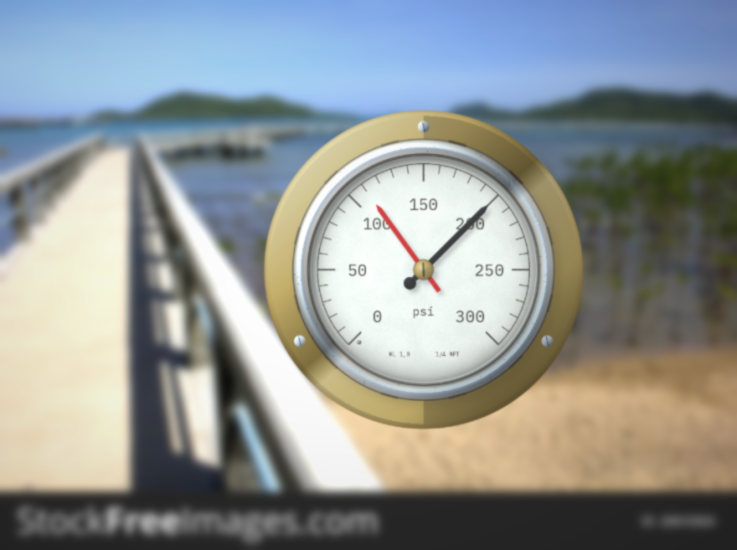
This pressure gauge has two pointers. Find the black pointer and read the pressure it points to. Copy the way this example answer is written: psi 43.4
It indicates psi 200
